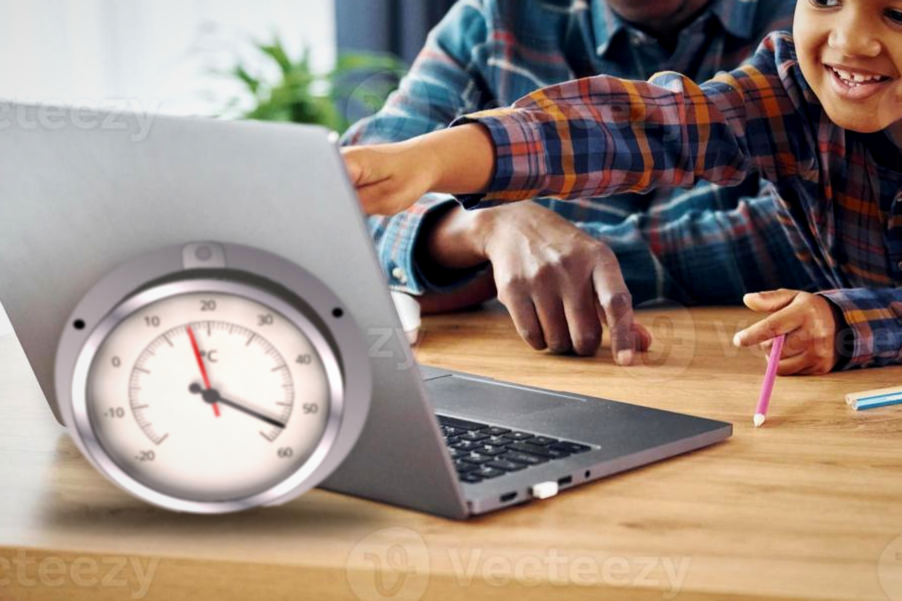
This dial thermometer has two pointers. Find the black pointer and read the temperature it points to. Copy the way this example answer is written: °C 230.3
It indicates °C 55
